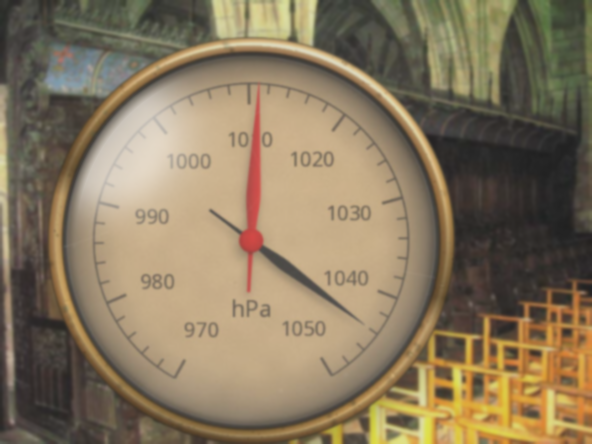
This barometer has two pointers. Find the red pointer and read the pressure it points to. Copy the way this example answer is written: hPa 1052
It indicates hPa 1011
